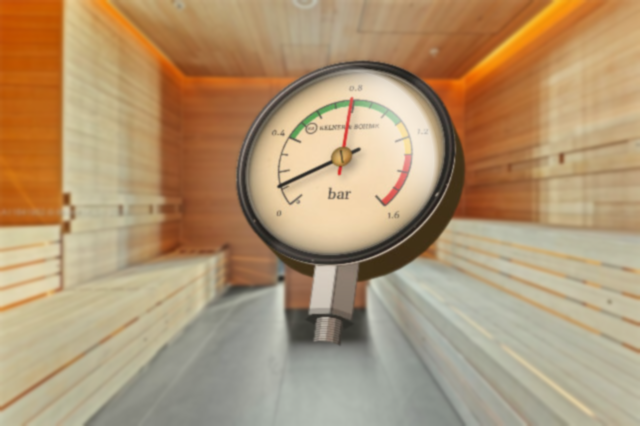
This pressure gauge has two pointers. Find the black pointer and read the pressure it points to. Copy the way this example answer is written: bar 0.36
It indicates bar 0.1
